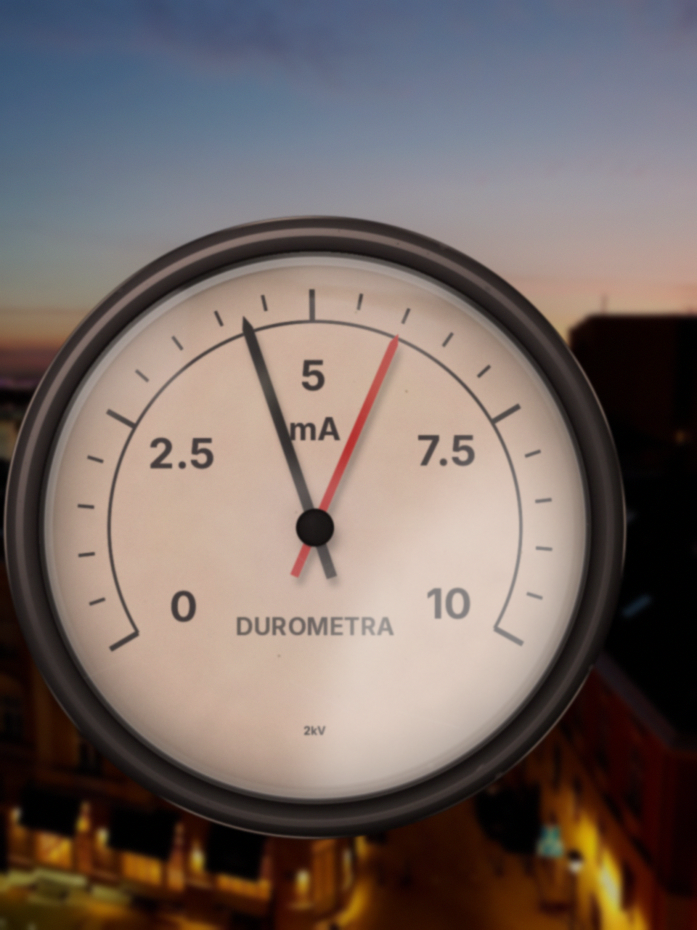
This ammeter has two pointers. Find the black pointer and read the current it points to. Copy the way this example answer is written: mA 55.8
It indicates mA 4.25
